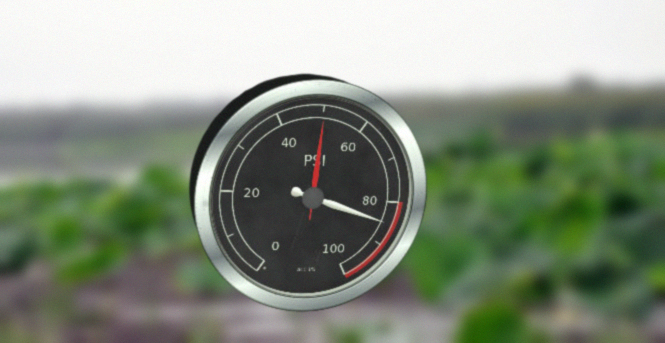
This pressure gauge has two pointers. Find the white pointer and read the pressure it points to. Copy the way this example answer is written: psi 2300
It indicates psi 85
